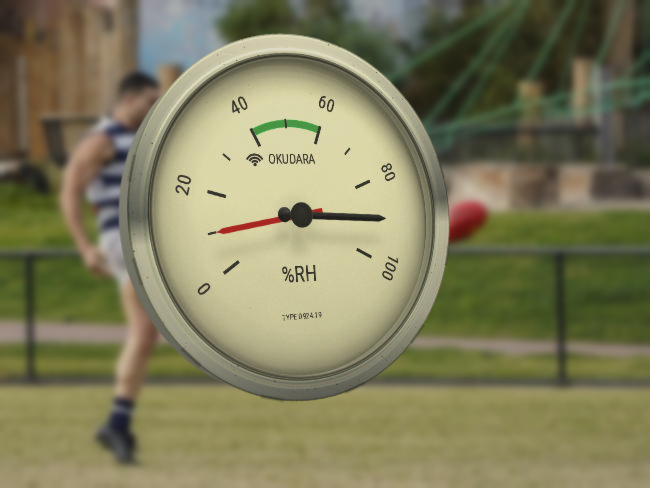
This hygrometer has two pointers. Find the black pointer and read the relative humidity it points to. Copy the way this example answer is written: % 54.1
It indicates % 90
